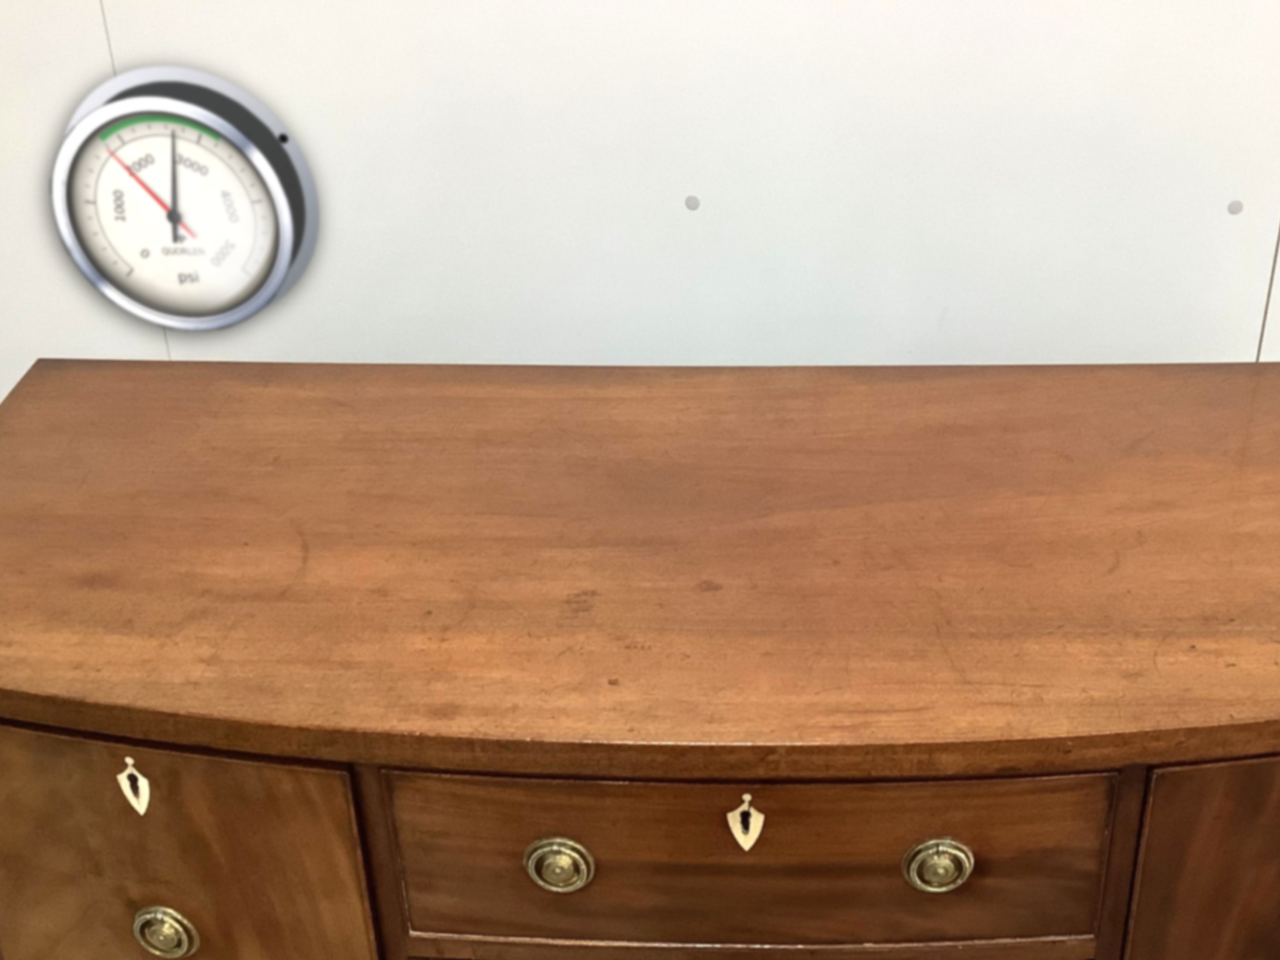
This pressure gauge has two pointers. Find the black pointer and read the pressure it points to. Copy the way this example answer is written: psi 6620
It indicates psi 2700
